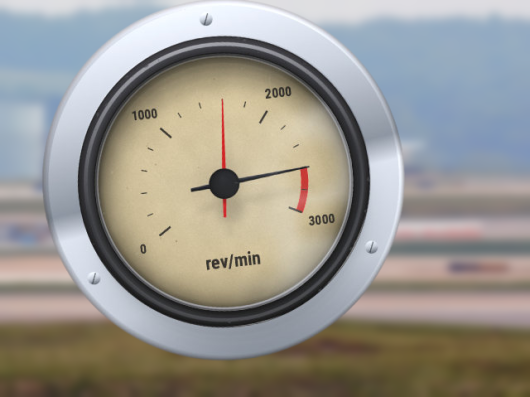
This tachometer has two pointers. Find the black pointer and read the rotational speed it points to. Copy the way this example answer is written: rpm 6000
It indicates rpm 2600
